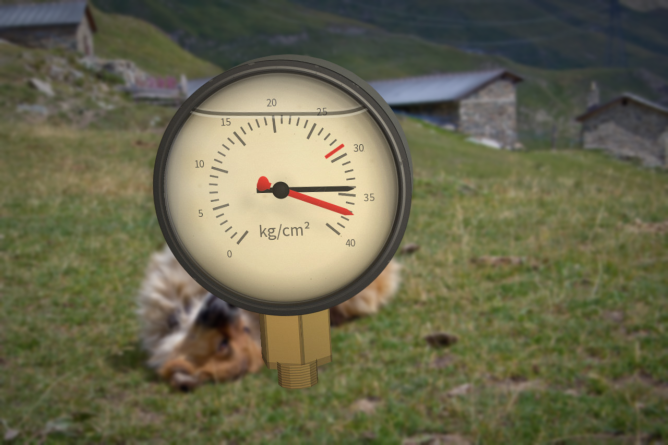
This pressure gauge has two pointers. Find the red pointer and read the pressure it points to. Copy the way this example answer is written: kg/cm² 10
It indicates kg/cm² 37
